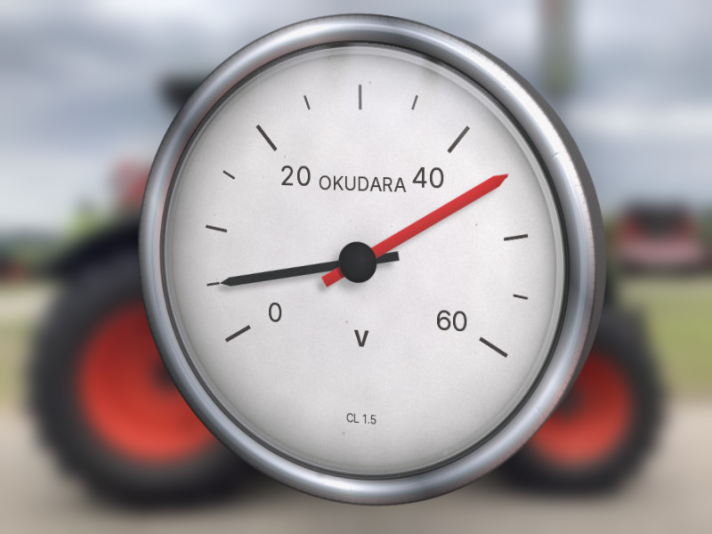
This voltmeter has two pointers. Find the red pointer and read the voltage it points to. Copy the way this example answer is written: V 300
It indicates V 45
